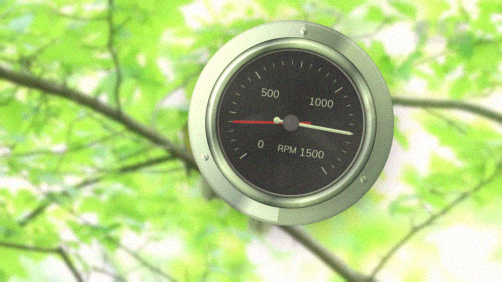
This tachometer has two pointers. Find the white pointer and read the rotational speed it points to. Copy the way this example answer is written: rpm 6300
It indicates rpm 1250
